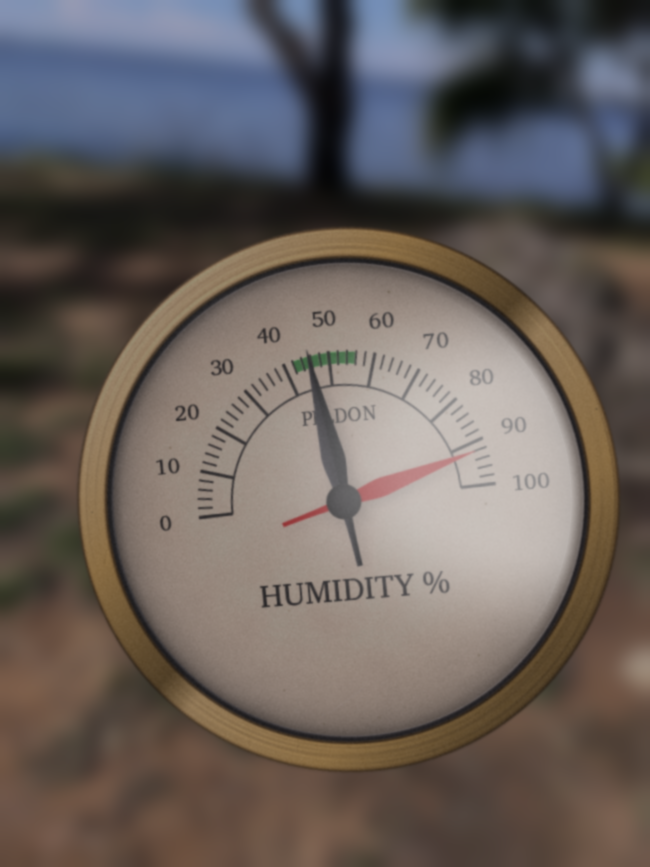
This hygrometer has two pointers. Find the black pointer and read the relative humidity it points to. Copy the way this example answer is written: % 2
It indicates % 46
